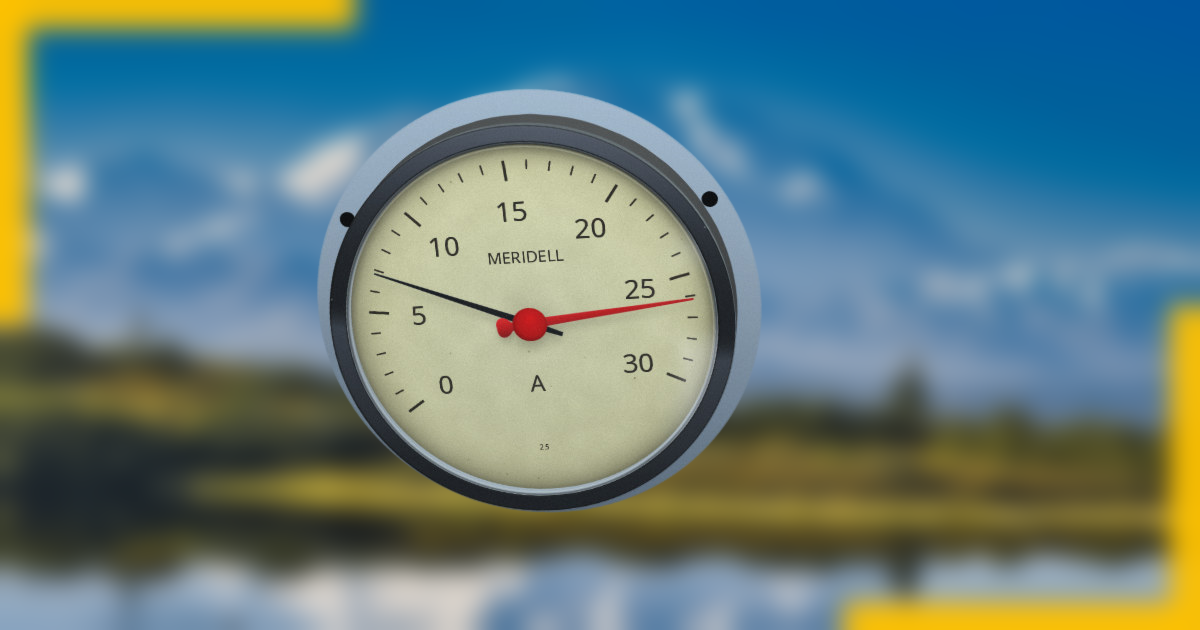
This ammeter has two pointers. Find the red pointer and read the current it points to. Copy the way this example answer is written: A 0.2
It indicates A 26
